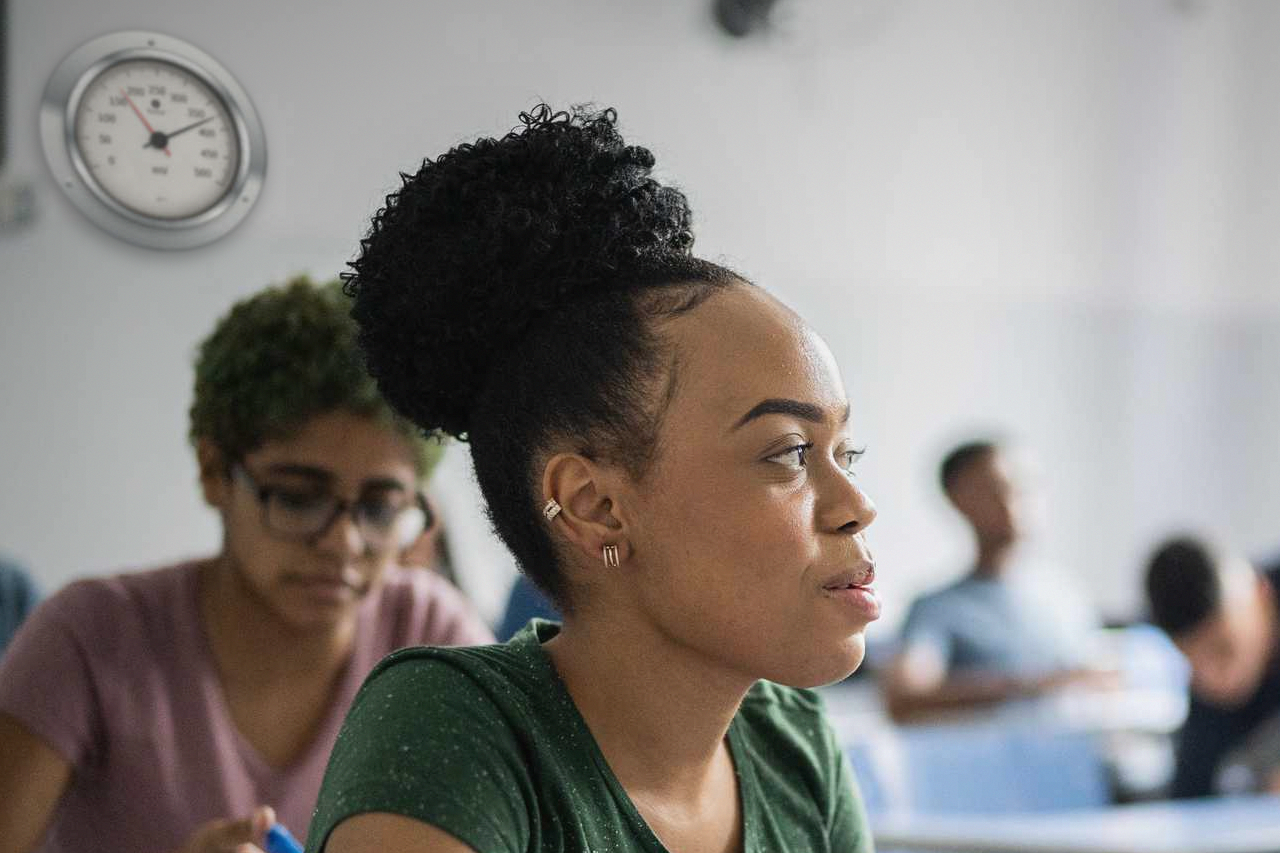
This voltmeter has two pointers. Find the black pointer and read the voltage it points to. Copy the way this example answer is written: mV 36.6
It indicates mV 375
